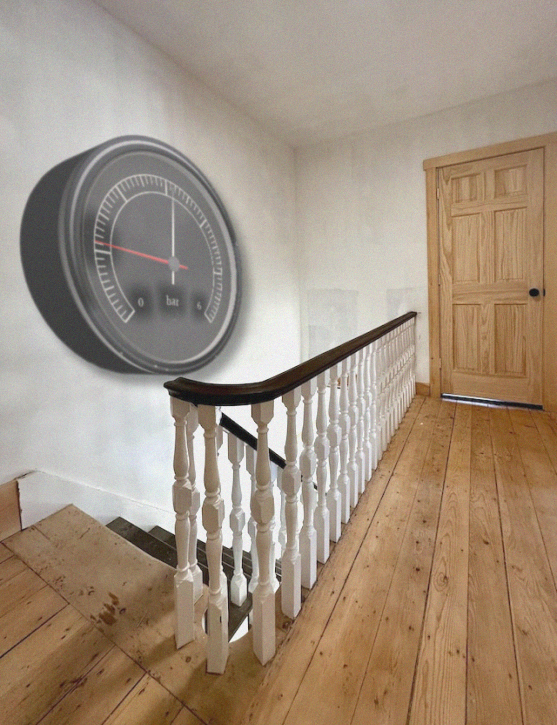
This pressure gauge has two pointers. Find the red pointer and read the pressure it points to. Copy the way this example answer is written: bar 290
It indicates bar 1.1
